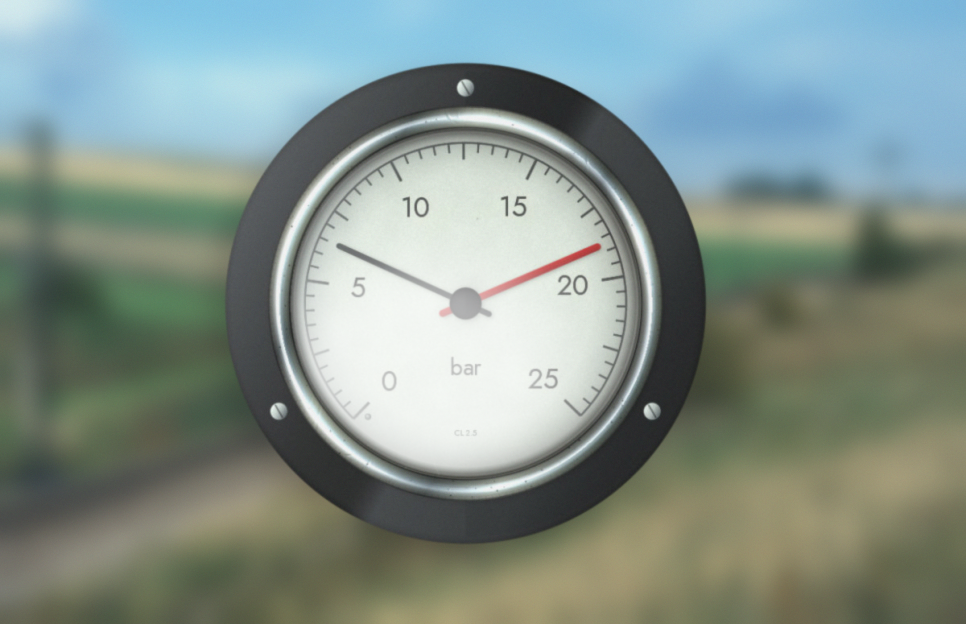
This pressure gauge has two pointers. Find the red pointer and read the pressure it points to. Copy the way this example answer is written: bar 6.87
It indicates bar 18.75
